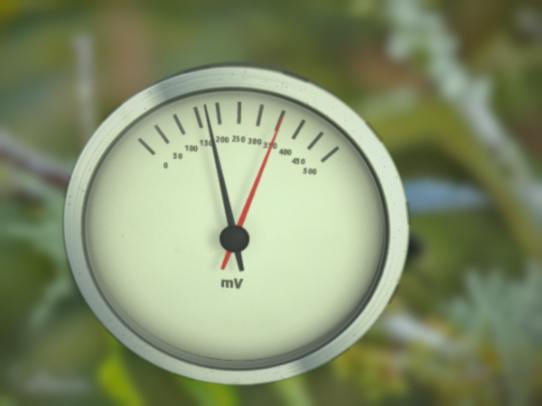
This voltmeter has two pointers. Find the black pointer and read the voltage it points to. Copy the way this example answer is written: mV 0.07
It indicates mV 175
